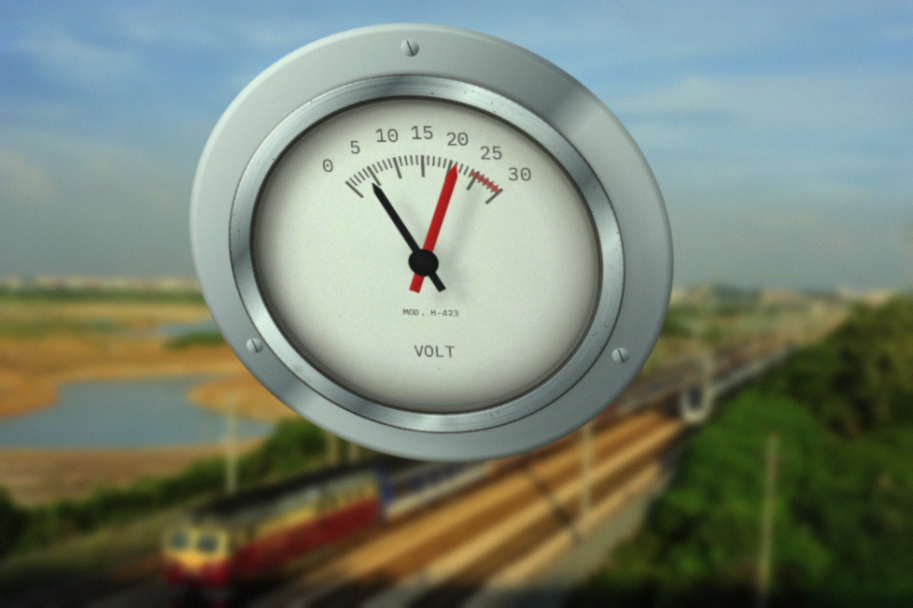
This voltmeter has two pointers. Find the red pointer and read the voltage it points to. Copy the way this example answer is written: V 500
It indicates V 21
